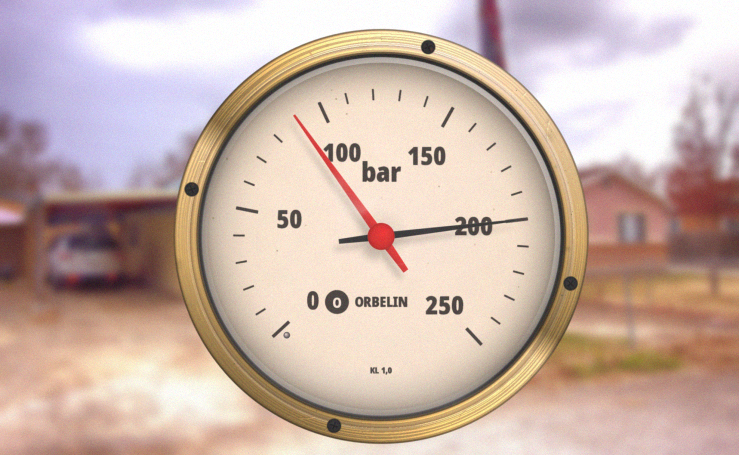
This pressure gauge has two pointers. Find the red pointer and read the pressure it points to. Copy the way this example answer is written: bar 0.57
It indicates bar 90
